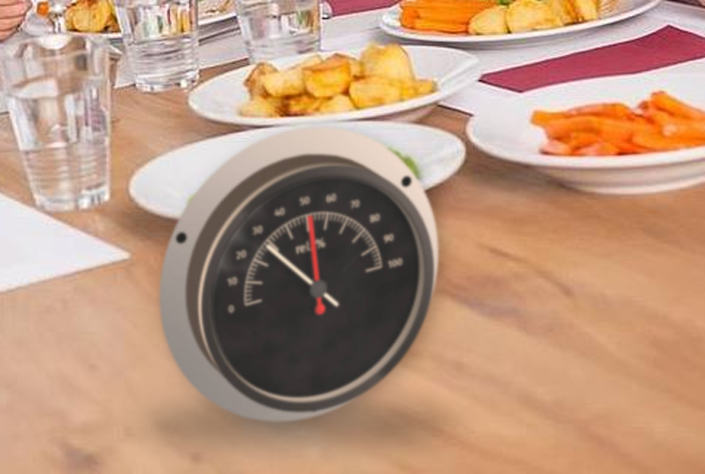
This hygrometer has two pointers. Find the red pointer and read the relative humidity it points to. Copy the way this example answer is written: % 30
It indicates % 50
